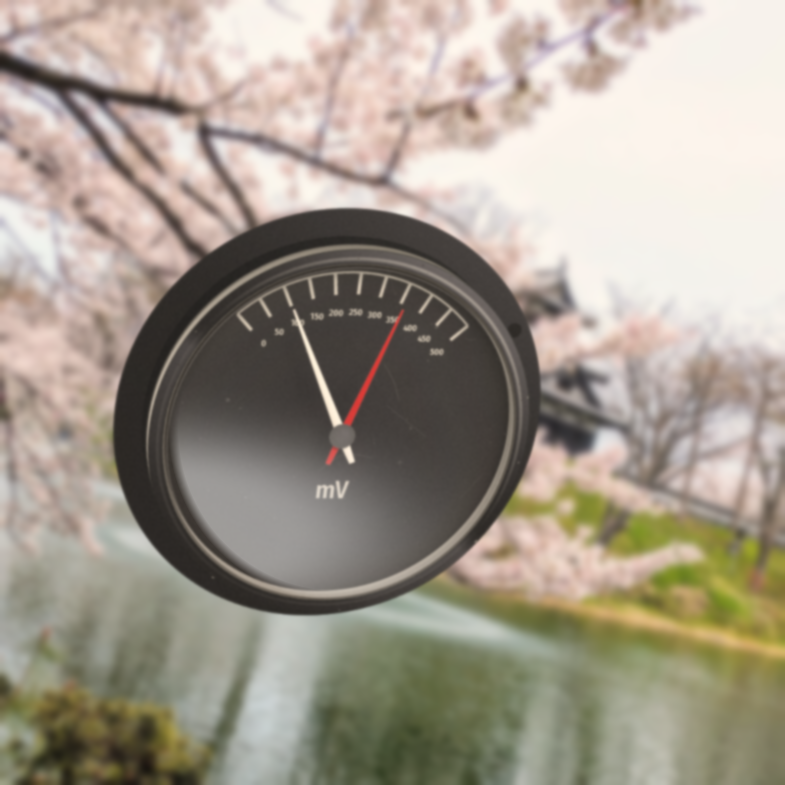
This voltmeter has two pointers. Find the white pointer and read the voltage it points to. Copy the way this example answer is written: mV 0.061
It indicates mV 100
